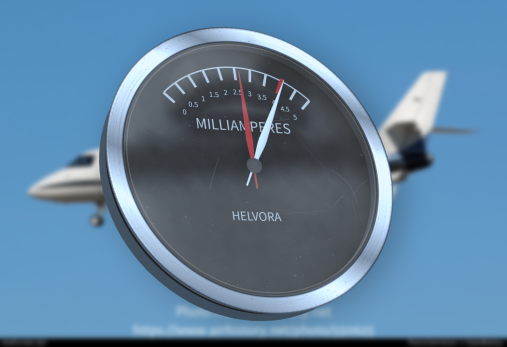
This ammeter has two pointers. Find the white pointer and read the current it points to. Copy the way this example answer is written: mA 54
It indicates mA 4
